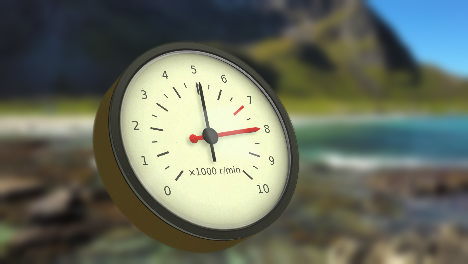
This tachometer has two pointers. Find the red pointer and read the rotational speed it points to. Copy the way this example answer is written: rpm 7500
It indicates rpm 8000
